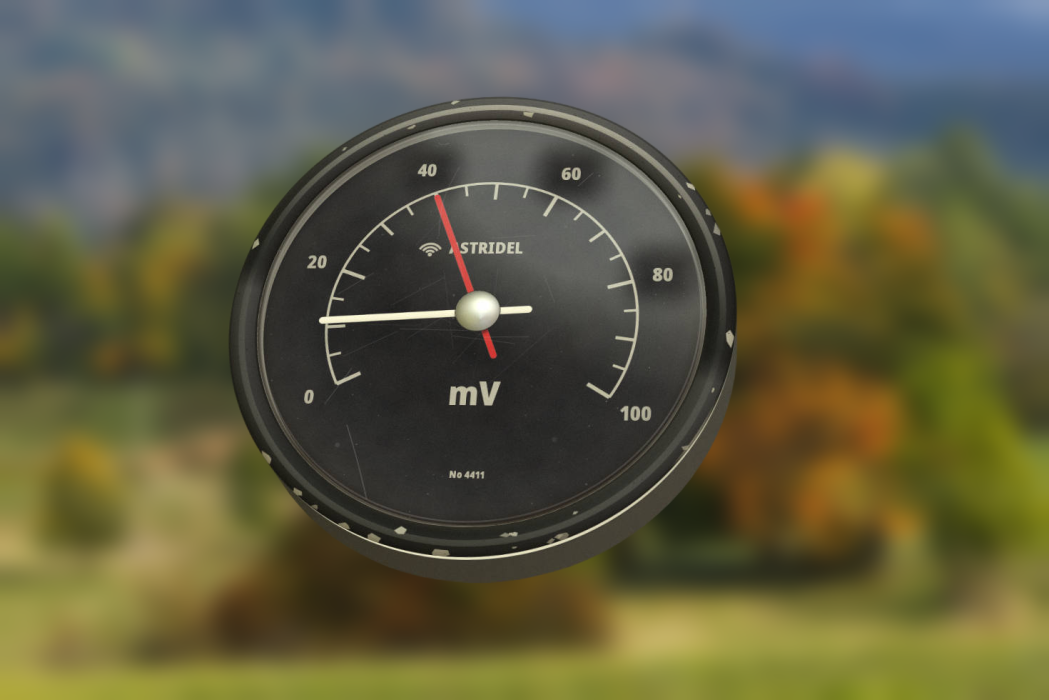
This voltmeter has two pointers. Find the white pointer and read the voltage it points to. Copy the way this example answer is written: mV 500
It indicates mV 10
